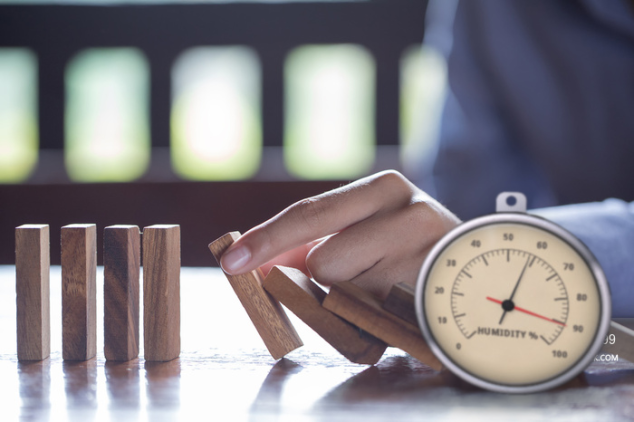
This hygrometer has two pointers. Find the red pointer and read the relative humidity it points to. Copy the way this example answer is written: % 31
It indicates % 90
